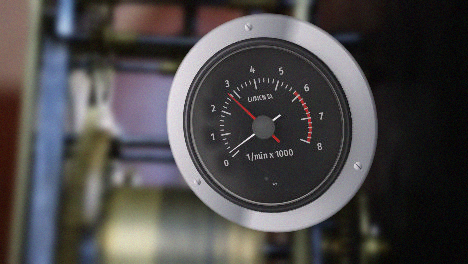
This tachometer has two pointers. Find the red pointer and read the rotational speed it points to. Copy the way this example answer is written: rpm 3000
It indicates rpm 2800
